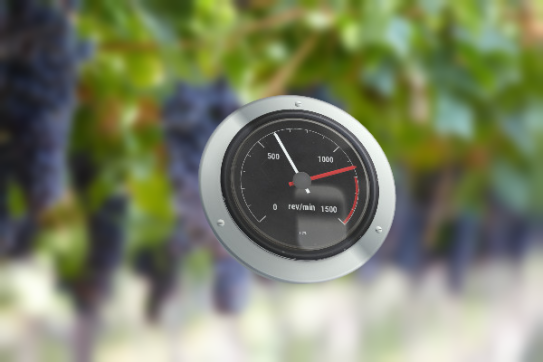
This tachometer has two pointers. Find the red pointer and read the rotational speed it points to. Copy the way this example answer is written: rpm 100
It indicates rpm 1150
